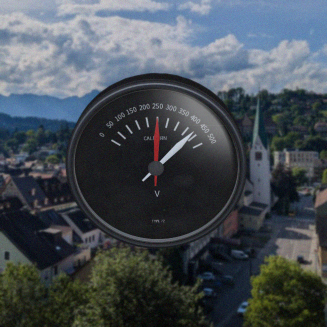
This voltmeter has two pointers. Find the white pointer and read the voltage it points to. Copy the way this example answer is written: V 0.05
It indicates V 425
